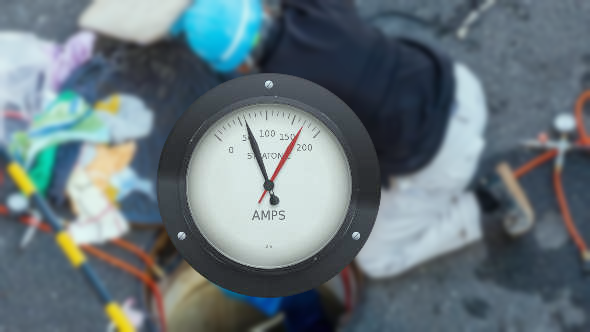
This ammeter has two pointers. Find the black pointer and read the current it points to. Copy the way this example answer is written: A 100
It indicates A 60
